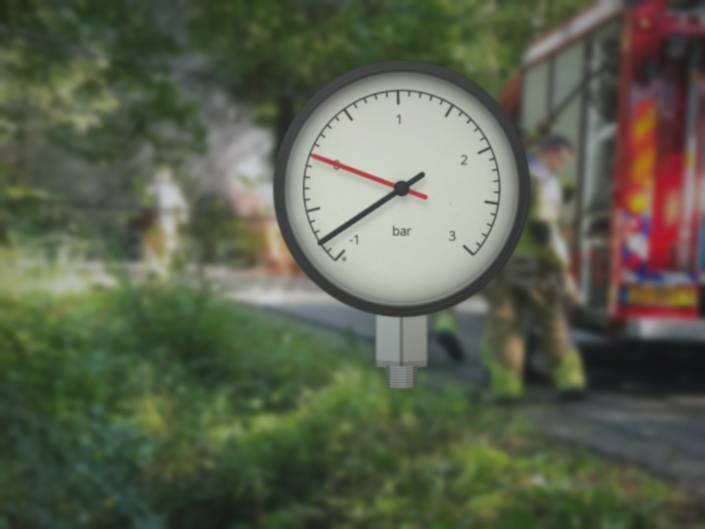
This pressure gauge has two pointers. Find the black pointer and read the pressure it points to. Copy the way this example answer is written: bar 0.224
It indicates bar -0.8
